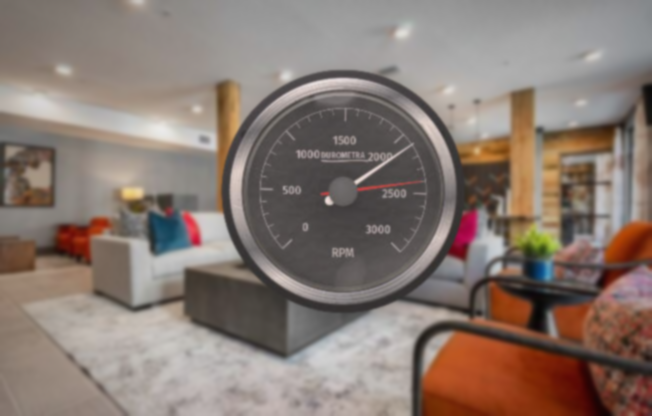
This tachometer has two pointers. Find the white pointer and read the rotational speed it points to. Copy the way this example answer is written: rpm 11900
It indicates rpm 2100
